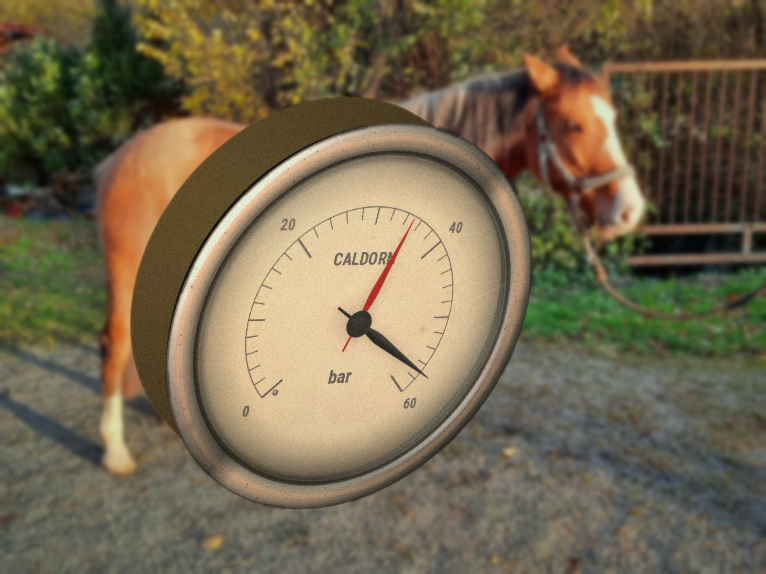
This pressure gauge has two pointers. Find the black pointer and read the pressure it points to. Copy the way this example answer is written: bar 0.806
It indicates bar 57
